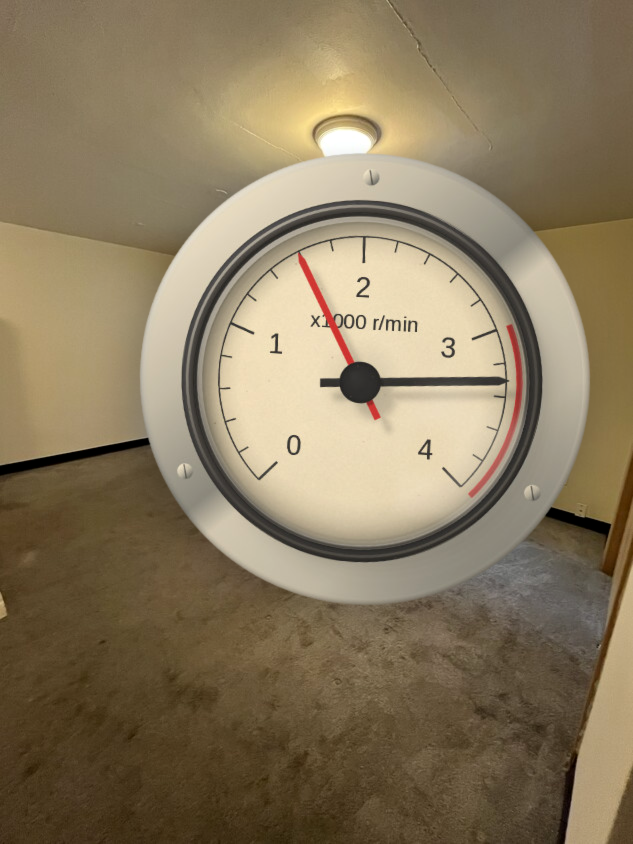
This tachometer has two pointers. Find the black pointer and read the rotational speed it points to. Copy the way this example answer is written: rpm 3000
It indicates rpm 3300
